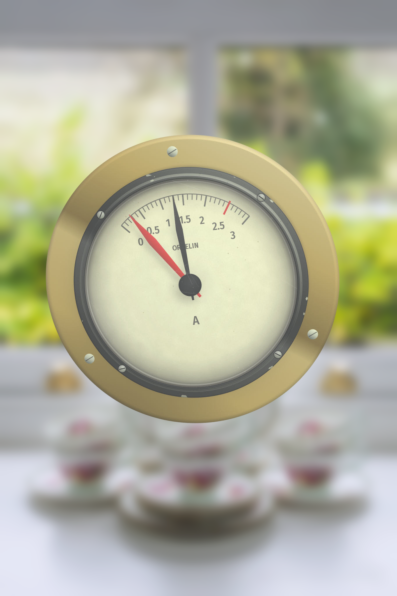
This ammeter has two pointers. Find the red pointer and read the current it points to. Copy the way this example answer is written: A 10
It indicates A 0.3
